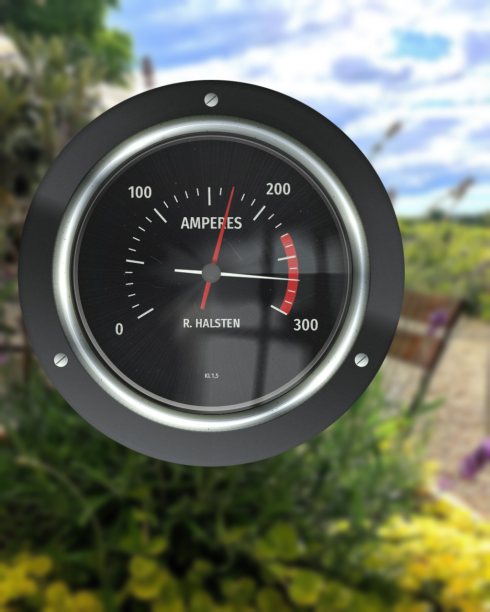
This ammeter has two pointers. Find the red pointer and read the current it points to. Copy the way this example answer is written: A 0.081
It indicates A 170
